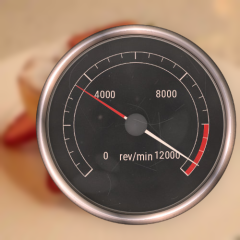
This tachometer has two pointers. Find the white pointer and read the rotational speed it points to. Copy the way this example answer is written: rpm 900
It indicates rpm 11500
